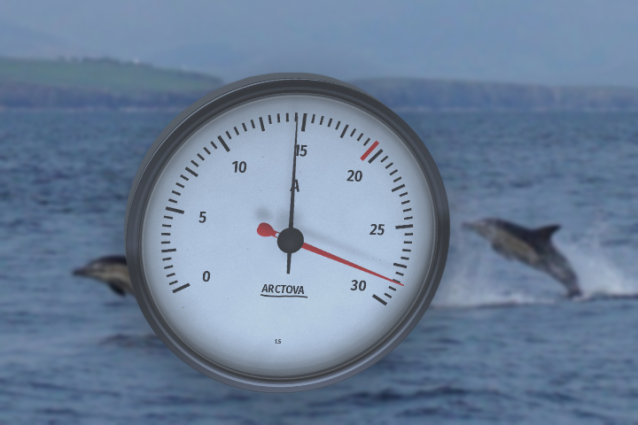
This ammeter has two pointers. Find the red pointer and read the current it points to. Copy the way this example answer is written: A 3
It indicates A 28.5
